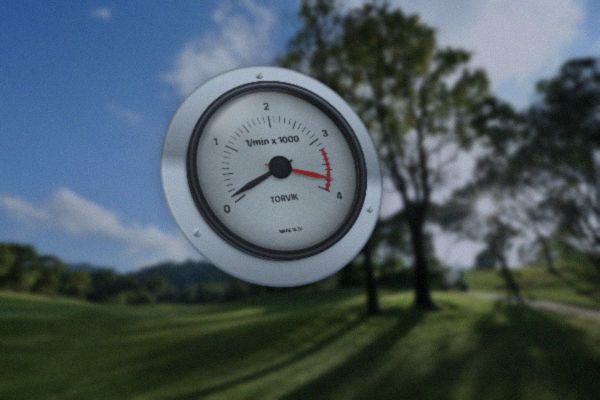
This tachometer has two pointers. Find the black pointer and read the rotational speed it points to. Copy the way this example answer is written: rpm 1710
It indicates rpm 100
